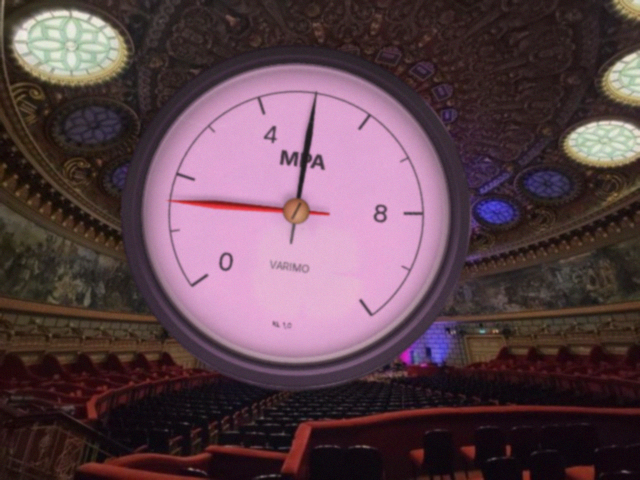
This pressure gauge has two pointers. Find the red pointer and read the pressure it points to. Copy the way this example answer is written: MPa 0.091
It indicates MPa 1.5
